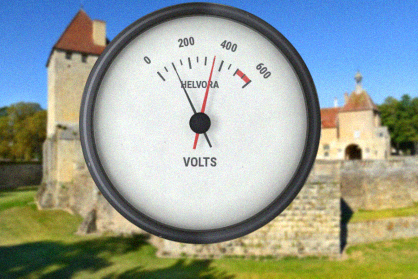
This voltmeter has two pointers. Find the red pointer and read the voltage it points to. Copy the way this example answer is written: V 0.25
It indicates V 350
